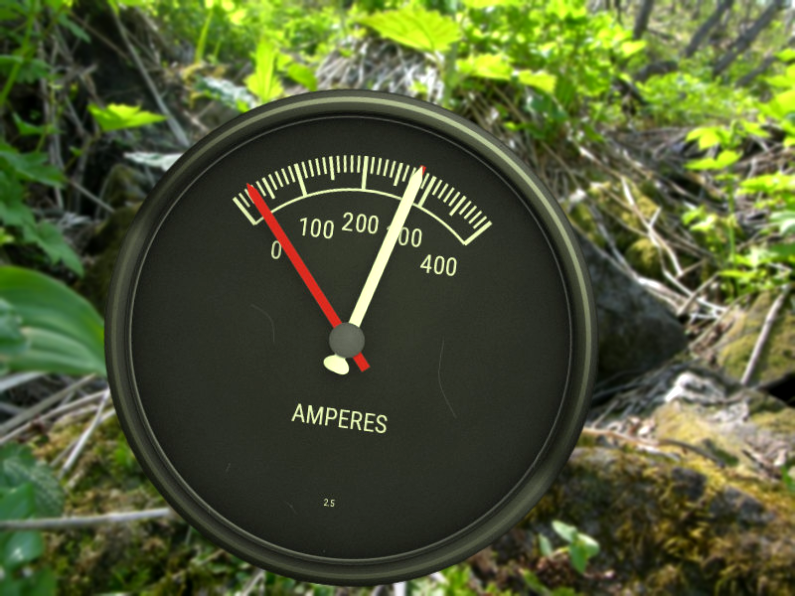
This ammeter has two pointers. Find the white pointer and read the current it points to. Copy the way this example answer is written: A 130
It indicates A 280
